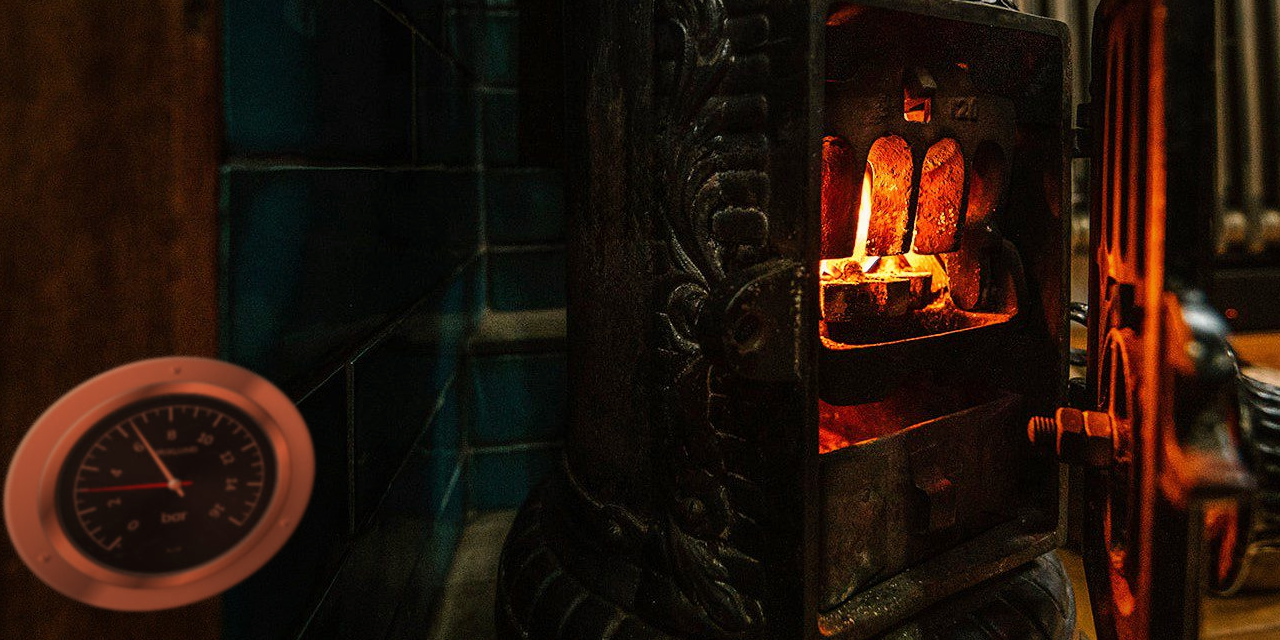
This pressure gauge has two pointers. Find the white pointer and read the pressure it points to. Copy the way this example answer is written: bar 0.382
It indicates bar 6.5
